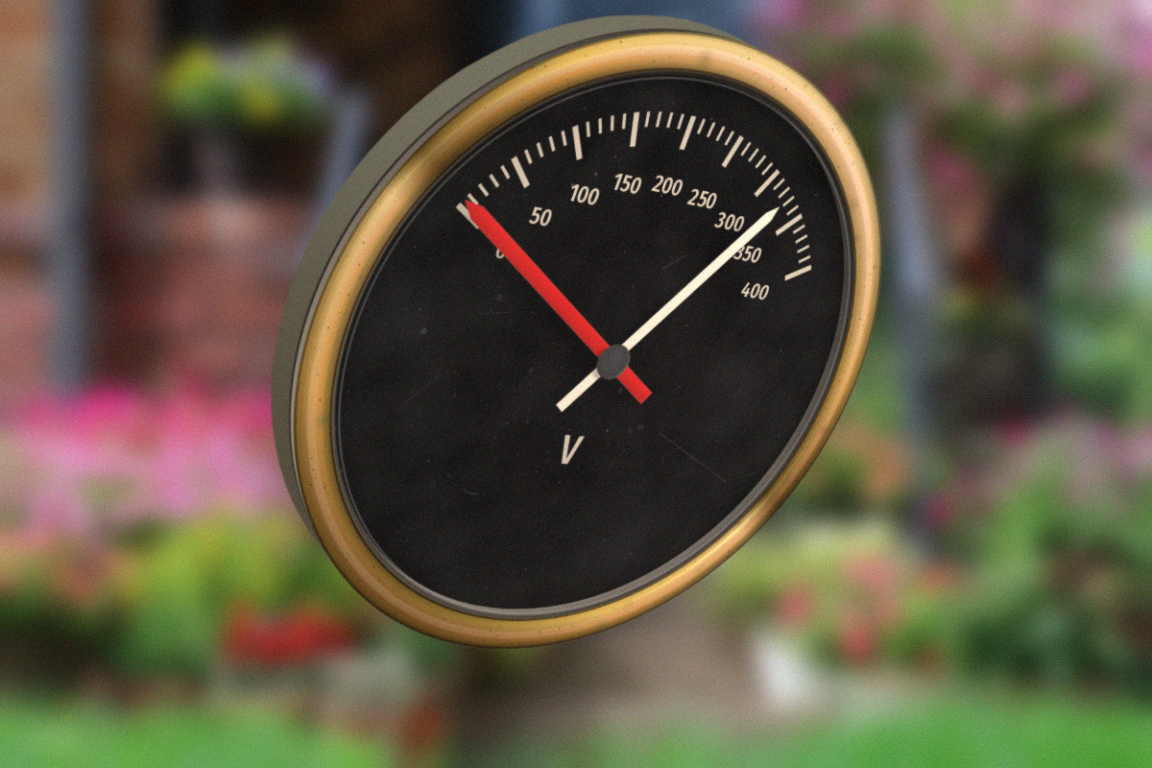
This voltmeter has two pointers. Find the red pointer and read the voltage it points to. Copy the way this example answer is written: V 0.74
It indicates V 5
